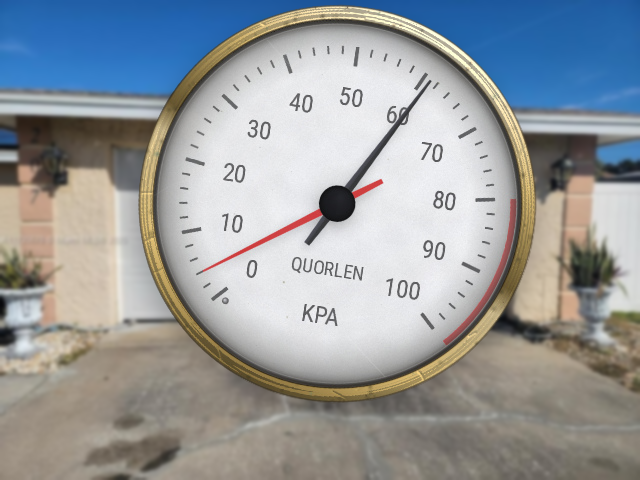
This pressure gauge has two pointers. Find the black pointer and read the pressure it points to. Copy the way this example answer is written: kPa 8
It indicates kPa 61
